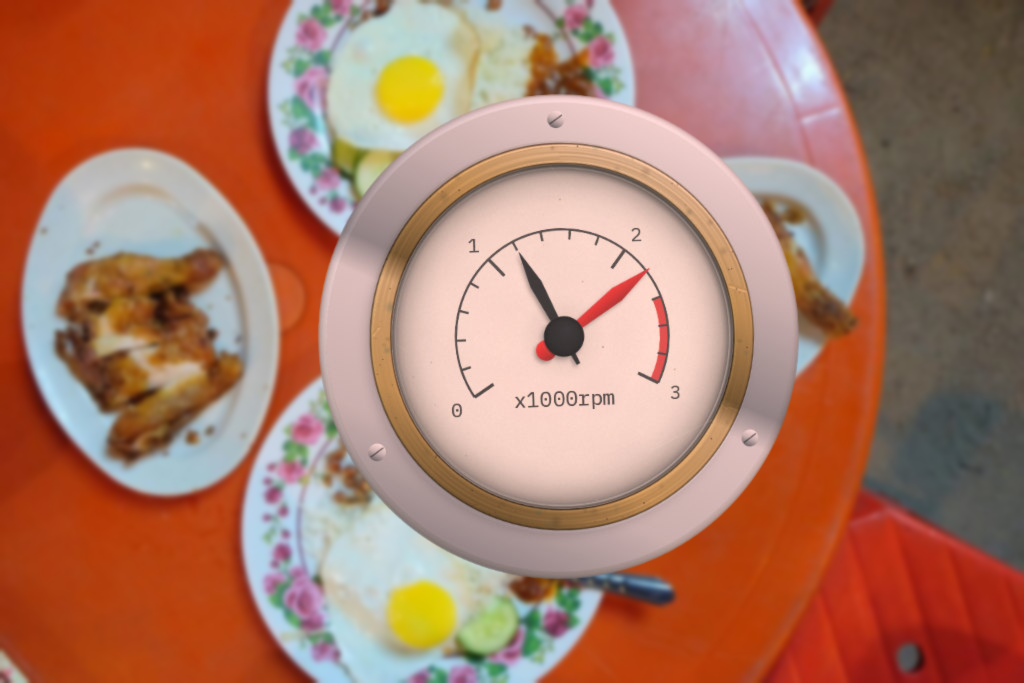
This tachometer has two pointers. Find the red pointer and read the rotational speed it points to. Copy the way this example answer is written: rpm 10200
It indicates rpm 2200
